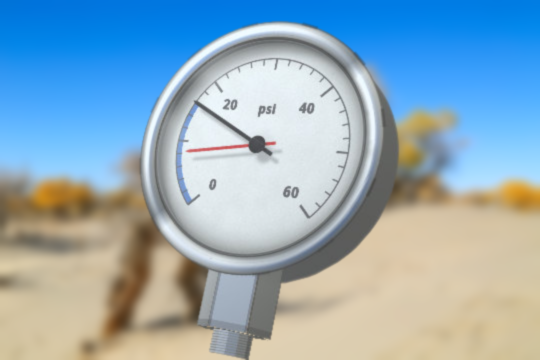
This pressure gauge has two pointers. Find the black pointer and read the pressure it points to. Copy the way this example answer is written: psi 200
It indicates psi 16
